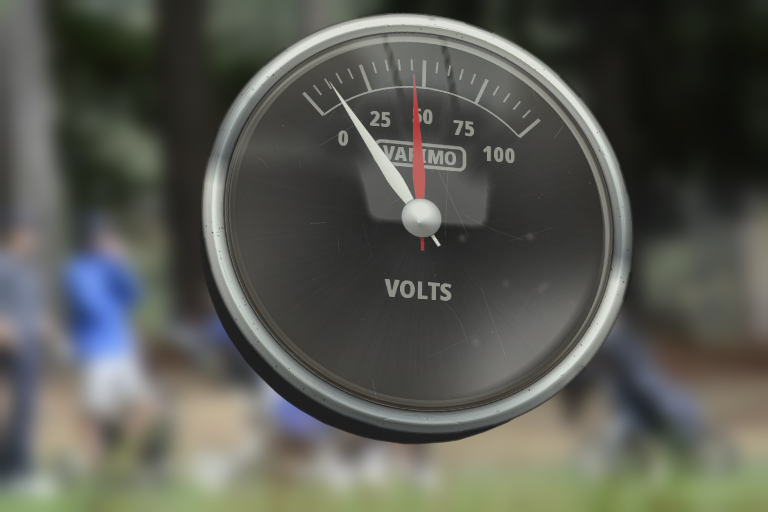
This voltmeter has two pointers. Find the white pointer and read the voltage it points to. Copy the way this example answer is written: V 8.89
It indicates V 10
